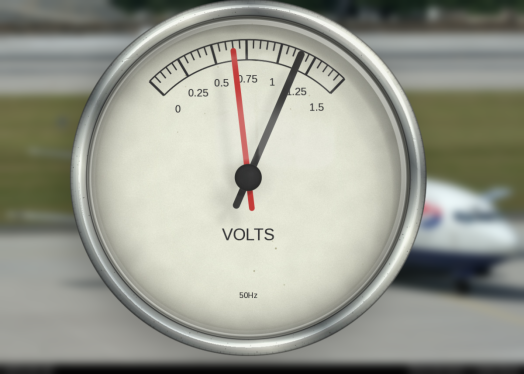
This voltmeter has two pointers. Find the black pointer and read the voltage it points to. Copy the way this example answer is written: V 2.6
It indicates V 1.15
